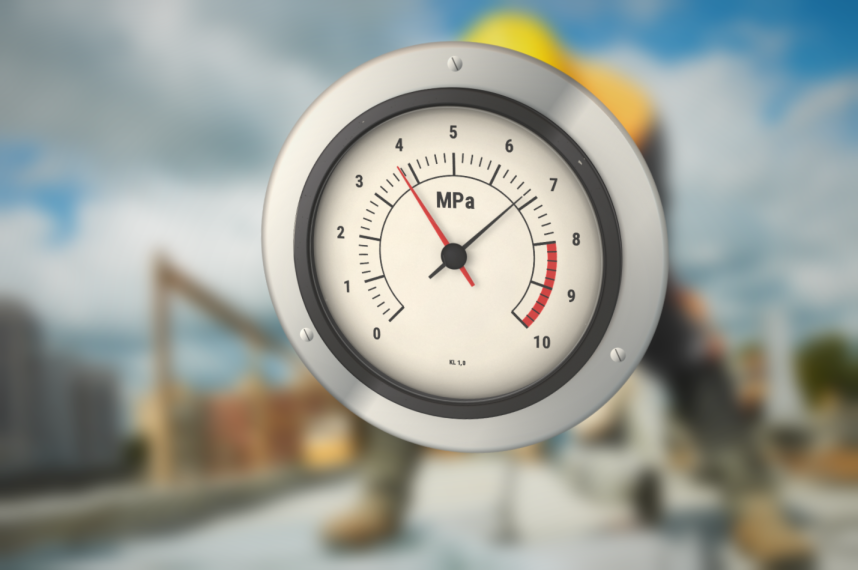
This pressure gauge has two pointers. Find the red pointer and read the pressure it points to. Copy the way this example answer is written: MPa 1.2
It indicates MPa 3.8
